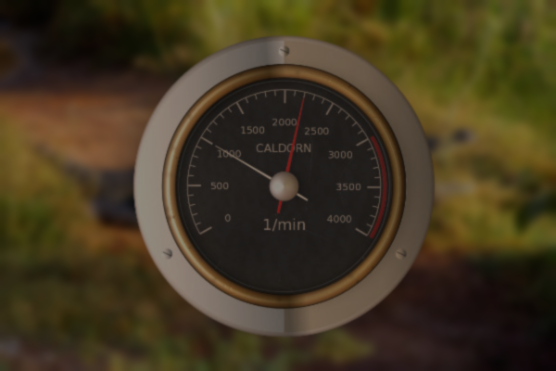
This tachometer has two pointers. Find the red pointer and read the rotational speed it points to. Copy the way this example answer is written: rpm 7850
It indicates rpm 2200
